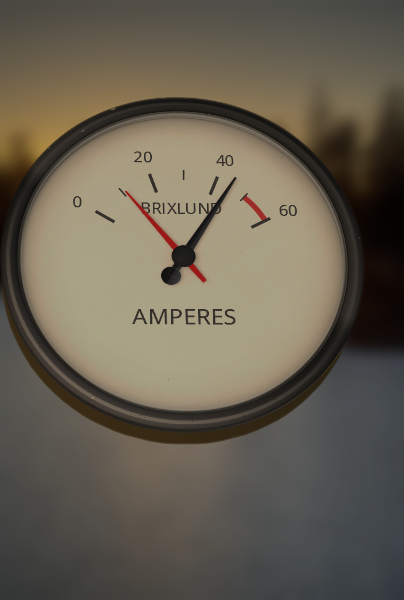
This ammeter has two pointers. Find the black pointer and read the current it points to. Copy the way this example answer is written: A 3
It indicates A 45
